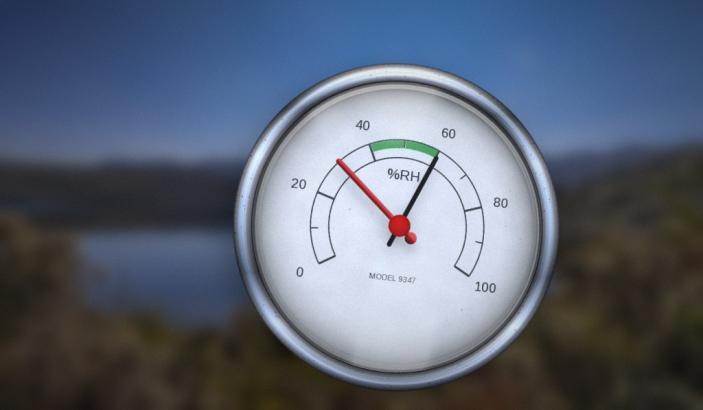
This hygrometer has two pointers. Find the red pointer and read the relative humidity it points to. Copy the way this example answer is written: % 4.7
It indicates % 30
